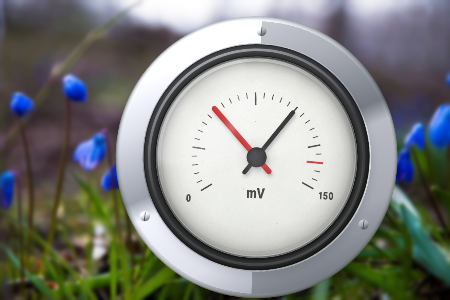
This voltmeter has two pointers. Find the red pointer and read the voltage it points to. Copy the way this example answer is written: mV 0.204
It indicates mV 50
